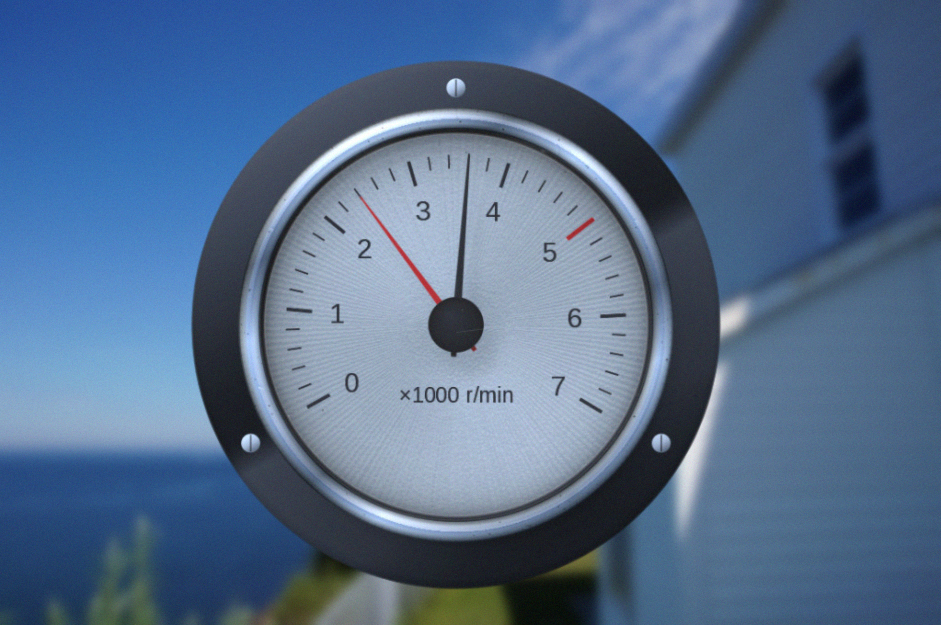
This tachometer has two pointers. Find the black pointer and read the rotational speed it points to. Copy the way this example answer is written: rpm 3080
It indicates rpm 3600
